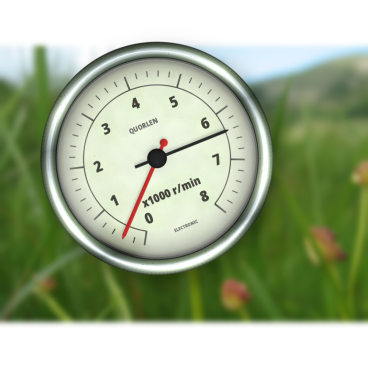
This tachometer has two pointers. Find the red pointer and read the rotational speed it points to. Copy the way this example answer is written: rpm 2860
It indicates rpm 400
